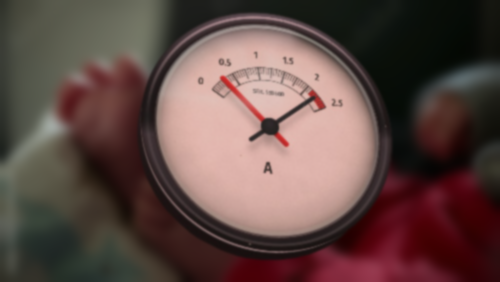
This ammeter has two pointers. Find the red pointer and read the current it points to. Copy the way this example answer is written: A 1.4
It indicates A 0.25
